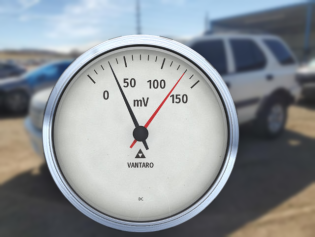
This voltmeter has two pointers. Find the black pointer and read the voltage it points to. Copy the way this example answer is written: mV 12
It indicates mV 30
